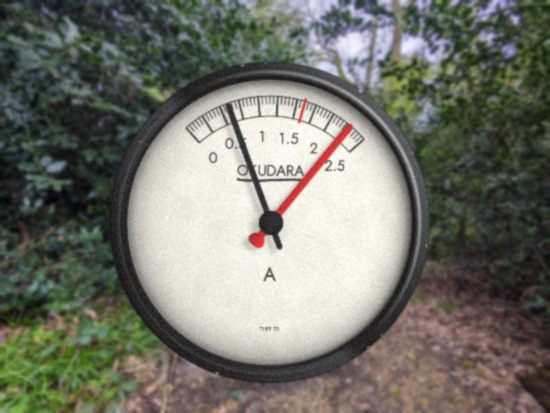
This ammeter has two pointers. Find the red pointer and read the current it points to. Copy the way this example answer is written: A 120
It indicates A 2.25
